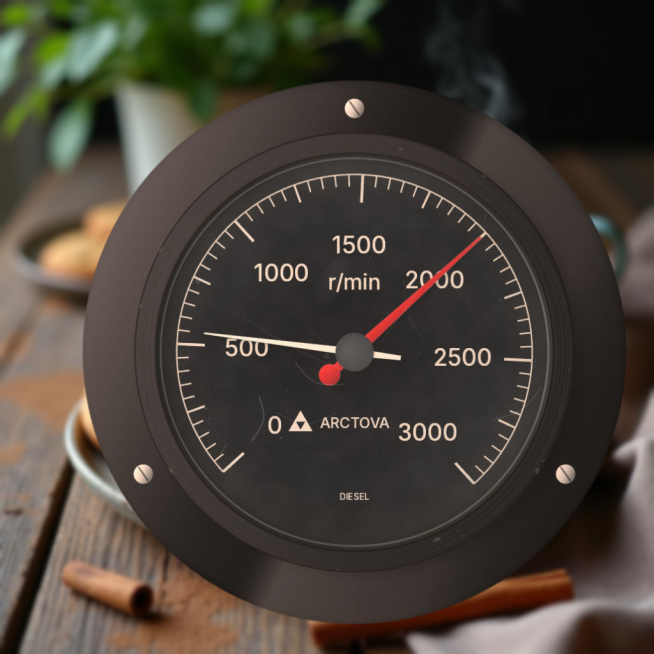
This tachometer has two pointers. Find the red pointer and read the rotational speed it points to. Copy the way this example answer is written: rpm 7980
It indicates rpm 2000
